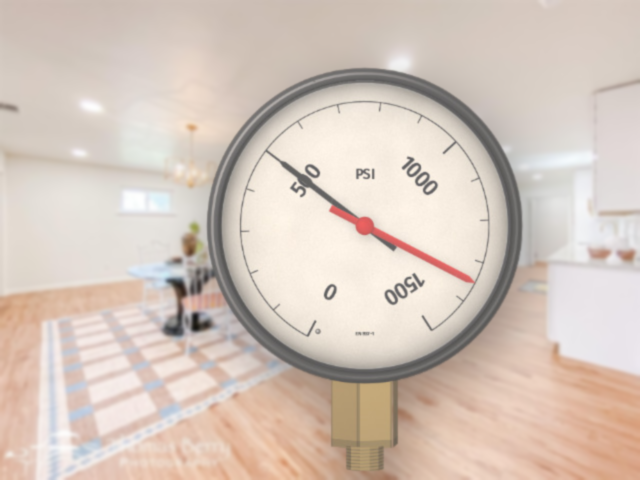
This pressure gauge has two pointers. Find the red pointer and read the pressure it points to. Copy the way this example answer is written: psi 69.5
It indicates psi 1350
